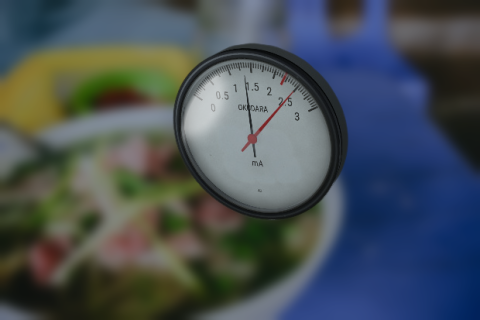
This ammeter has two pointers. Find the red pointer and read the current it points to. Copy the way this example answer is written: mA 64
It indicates mA 2.5
